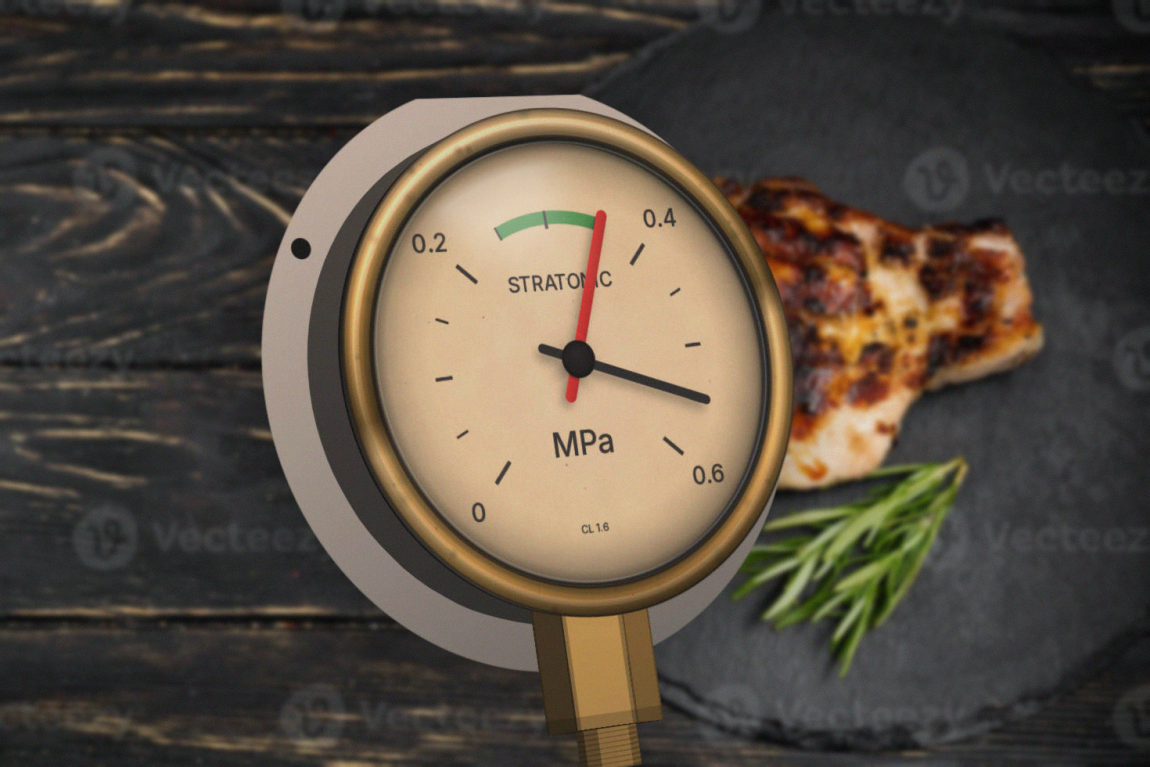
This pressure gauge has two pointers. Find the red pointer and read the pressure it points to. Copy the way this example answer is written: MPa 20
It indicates MPa 0.35
